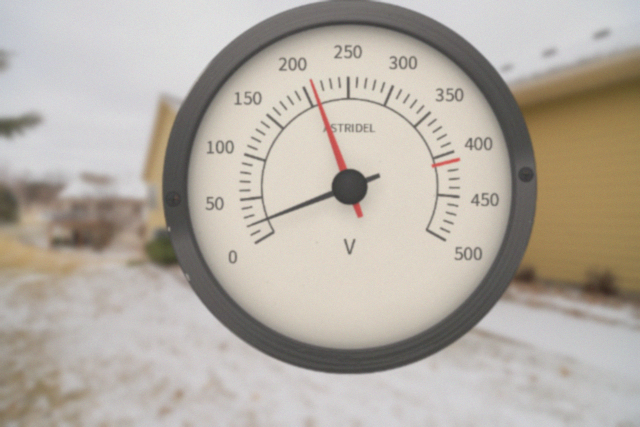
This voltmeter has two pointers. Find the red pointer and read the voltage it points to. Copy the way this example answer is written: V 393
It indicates V 210
